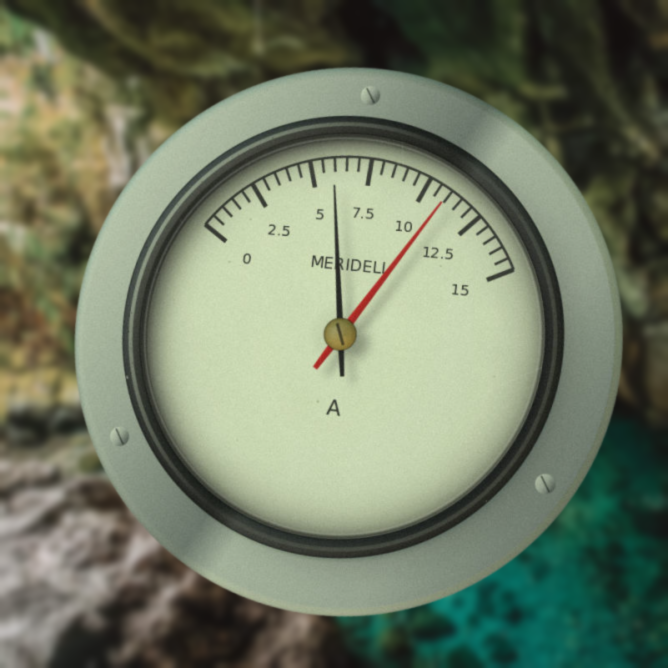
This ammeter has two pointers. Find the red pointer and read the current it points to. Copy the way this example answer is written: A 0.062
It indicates A 11
